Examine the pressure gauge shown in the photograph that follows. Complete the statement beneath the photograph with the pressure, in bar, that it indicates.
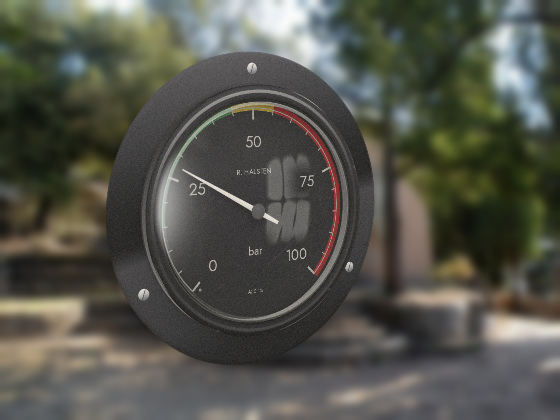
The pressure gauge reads 27.5 bar
